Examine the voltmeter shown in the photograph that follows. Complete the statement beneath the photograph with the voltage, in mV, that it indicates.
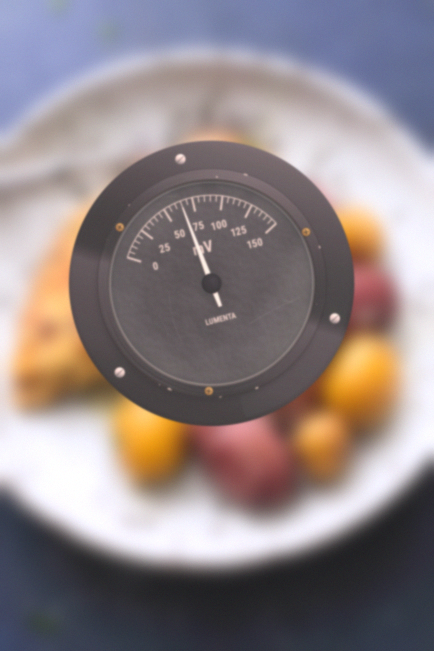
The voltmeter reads 65 mV
